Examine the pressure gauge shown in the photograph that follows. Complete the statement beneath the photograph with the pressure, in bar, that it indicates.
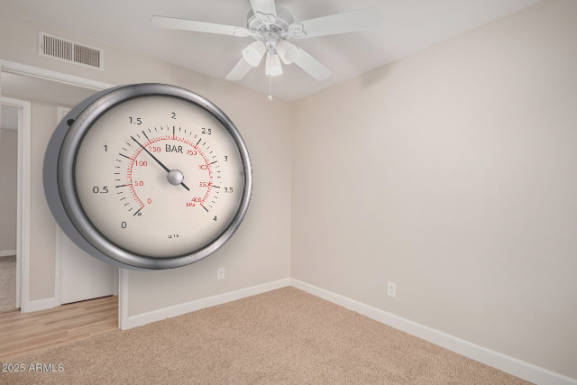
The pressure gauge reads 1.3 bar
